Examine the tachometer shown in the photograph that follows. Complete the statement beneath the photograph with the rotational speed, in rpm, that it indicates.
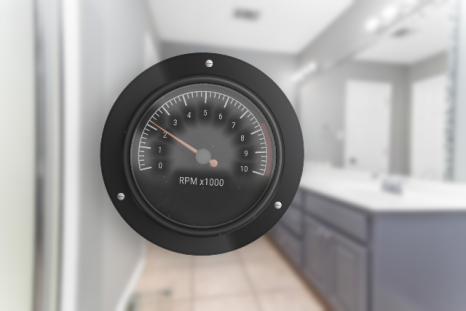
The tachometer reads 2200 rpm
